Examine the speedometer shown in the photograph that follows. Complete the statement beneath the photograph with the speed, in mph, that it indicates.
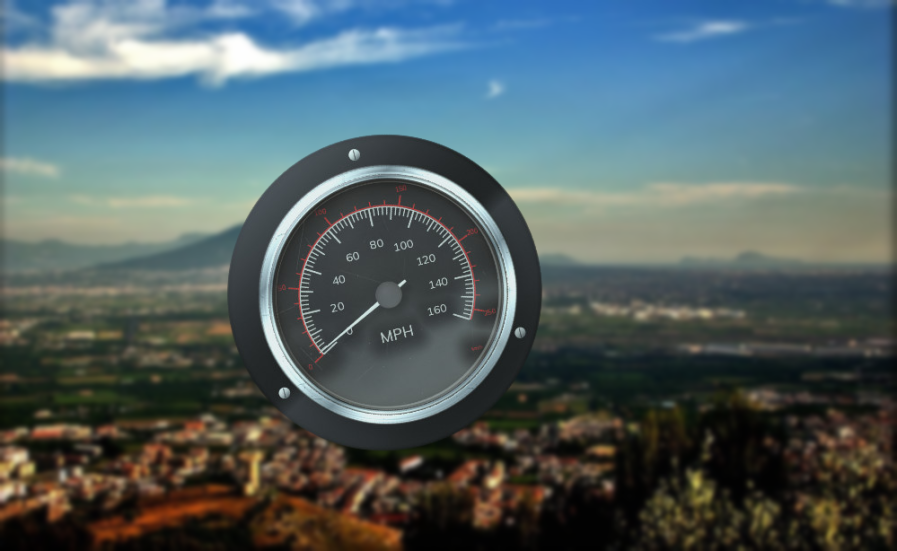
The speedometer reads 2 mph
